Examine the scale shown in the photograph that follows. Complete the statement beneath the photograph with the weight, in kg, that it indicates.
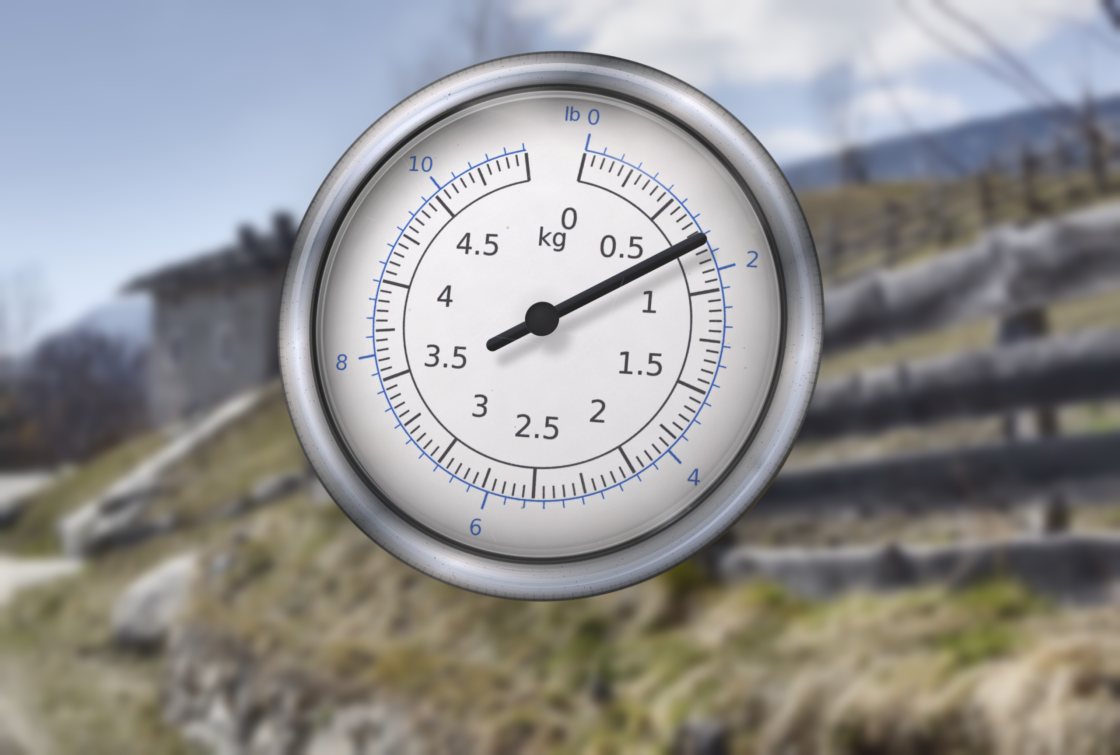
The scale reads 0.75 kg
